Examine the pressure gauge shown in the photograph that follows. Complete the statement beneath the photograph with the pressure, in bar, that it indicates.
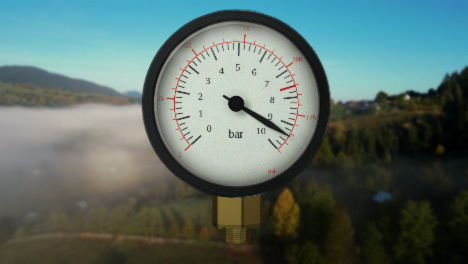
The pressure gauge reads 9.4 bar
